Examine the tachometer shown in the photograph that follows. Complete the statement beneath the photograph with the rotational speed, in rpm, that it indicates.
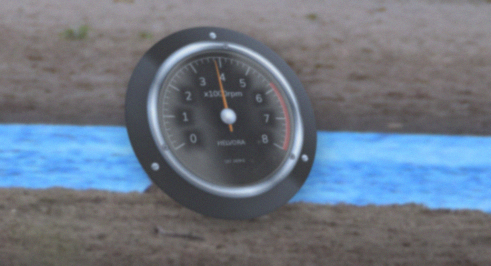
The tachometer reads 3800 rpm
